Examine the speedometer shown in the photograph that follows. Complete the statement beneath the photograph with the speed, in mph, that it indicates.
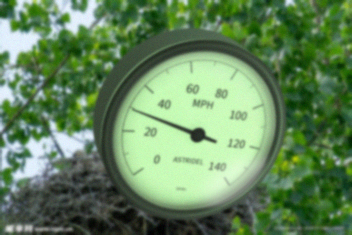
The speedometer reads 30 mph
